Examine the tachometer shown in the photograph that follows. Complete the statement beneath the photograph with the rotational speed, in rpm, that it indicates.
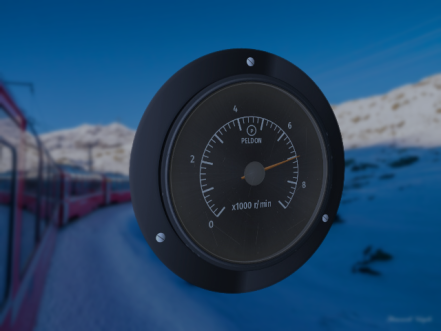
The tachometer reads 7000 rpm
